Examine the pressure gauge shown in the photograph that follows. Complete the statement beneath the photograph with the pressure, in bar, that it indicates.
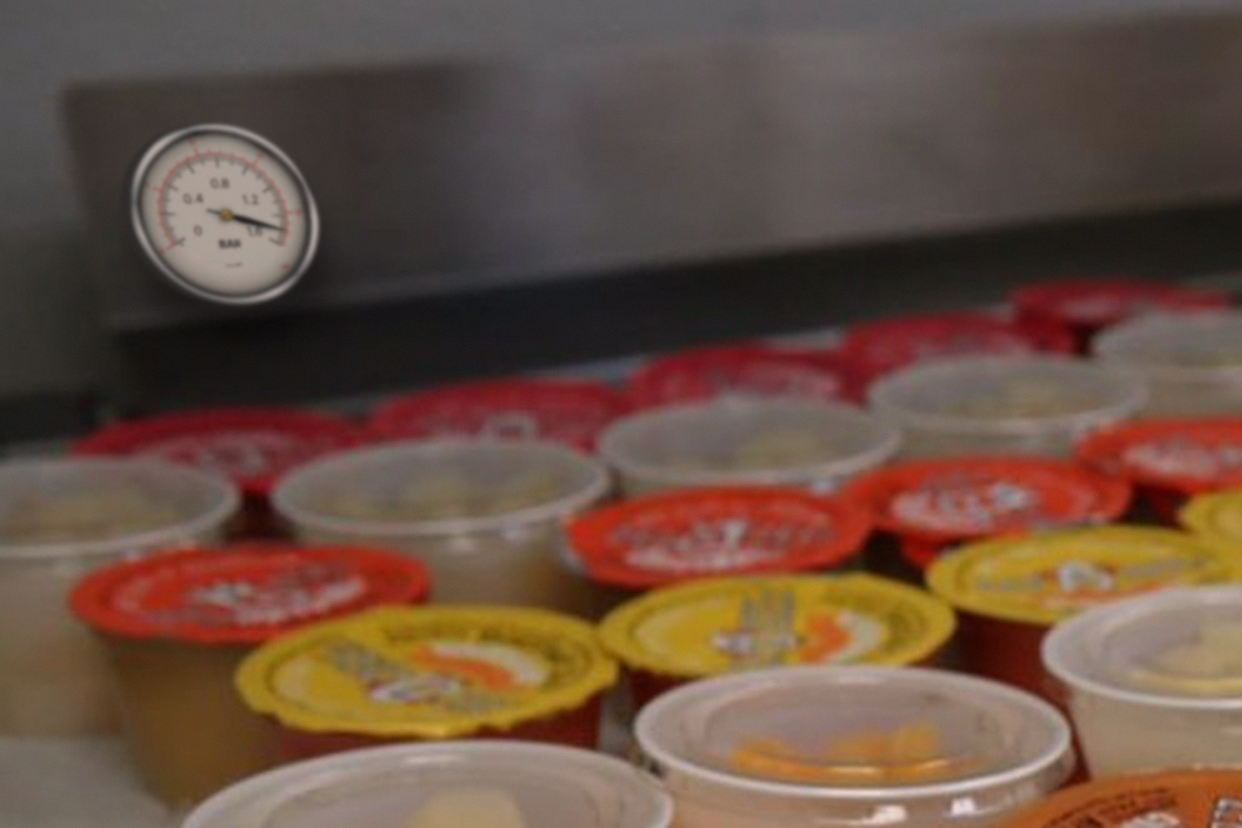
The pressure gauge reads 1.5 bar
